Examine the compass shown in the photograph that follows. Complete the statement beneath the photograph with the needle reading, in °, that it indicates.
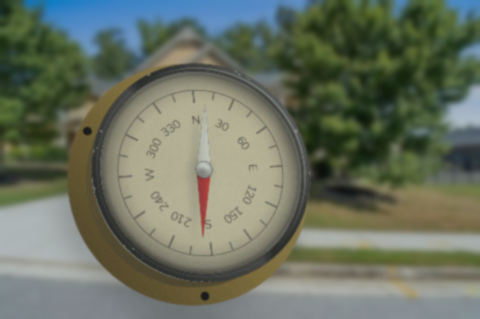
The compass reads 187.5 °
